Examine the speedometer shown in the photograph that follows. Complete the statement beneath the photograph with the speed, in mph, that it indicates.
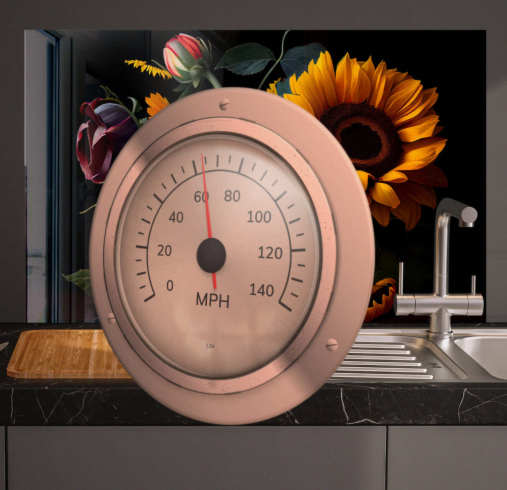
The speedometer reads 65 mph
